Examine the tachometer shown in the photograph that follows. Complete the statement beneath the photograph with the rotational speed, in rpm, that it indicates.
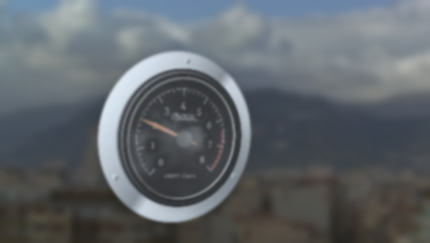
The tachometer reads 2000 rpm
